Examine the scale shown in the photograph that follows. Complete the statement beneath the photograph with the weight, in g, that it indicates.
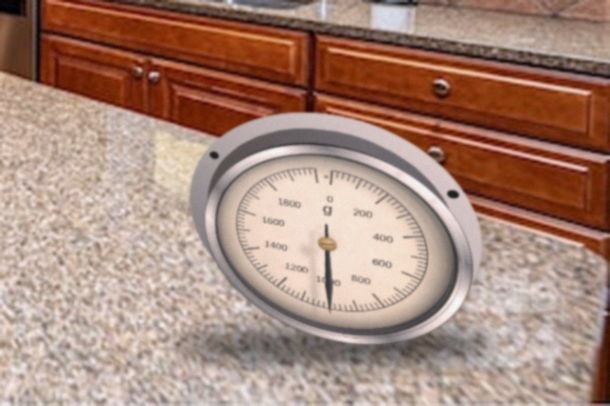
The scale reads 1000 g
